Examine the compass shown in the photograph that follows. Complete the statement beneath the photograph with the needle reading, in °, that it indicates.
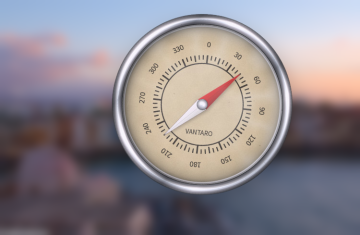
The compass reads 45 °
